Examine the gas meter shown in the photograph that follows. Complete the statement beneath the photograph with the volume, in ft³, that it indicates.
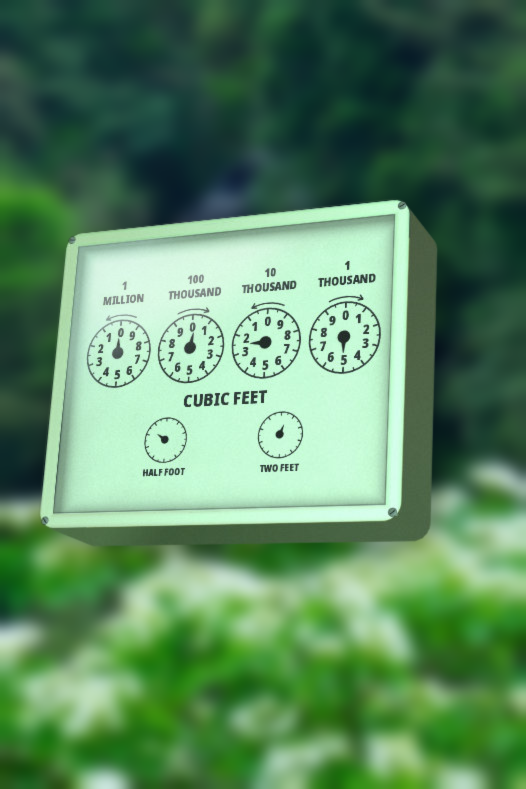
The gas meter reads 2500 ft³
